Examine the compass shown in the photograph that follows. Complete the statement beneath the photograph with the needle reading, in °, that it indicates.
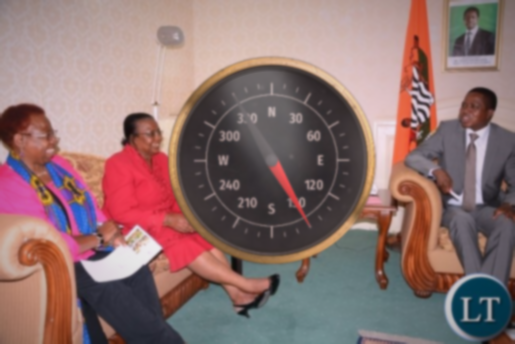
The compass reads 150 °
